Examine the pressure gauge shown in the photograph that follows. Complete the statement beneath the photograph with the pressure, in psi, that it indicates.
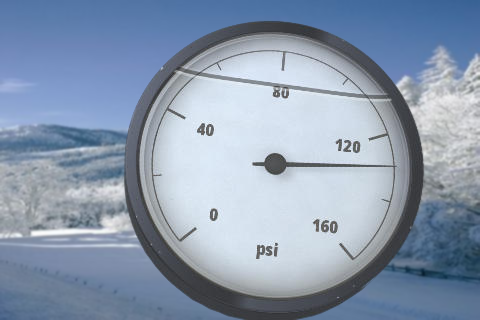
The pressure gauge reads 130 psi
